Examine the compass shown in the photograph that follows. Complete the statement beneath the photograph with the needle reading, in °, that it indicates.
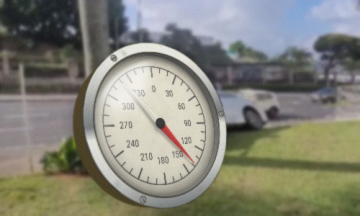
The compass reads 140 °
